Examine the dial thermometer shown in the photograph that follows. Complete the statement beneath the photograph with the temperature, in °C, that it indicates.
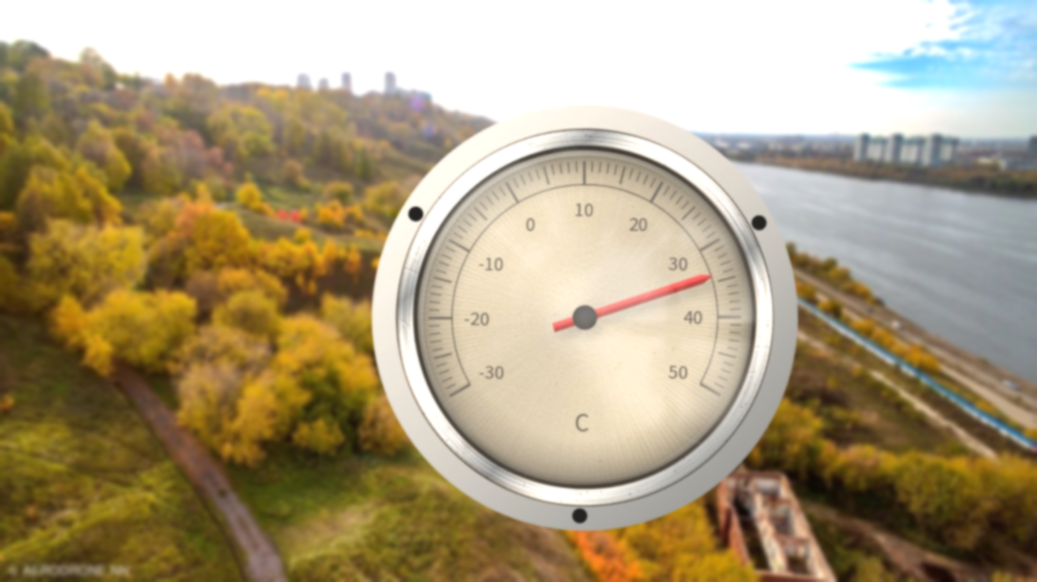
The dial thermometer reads 34 °C
